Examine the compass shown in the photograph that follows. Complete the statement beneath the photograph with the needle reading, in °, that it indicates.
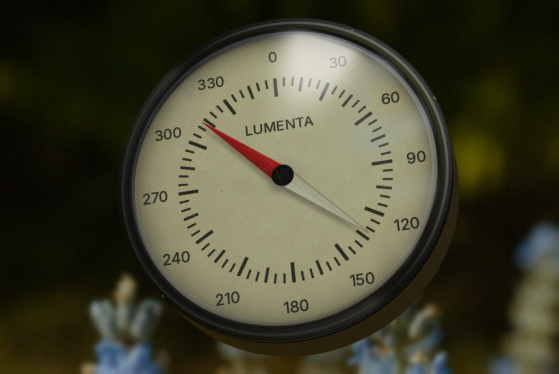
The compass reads 312.5 °
